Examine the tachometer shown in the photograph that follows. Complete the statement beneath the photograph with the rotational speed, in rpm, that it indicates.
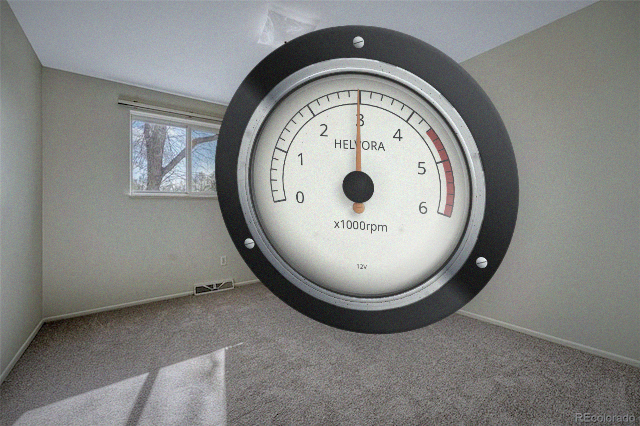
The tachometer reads 3000 rpm
